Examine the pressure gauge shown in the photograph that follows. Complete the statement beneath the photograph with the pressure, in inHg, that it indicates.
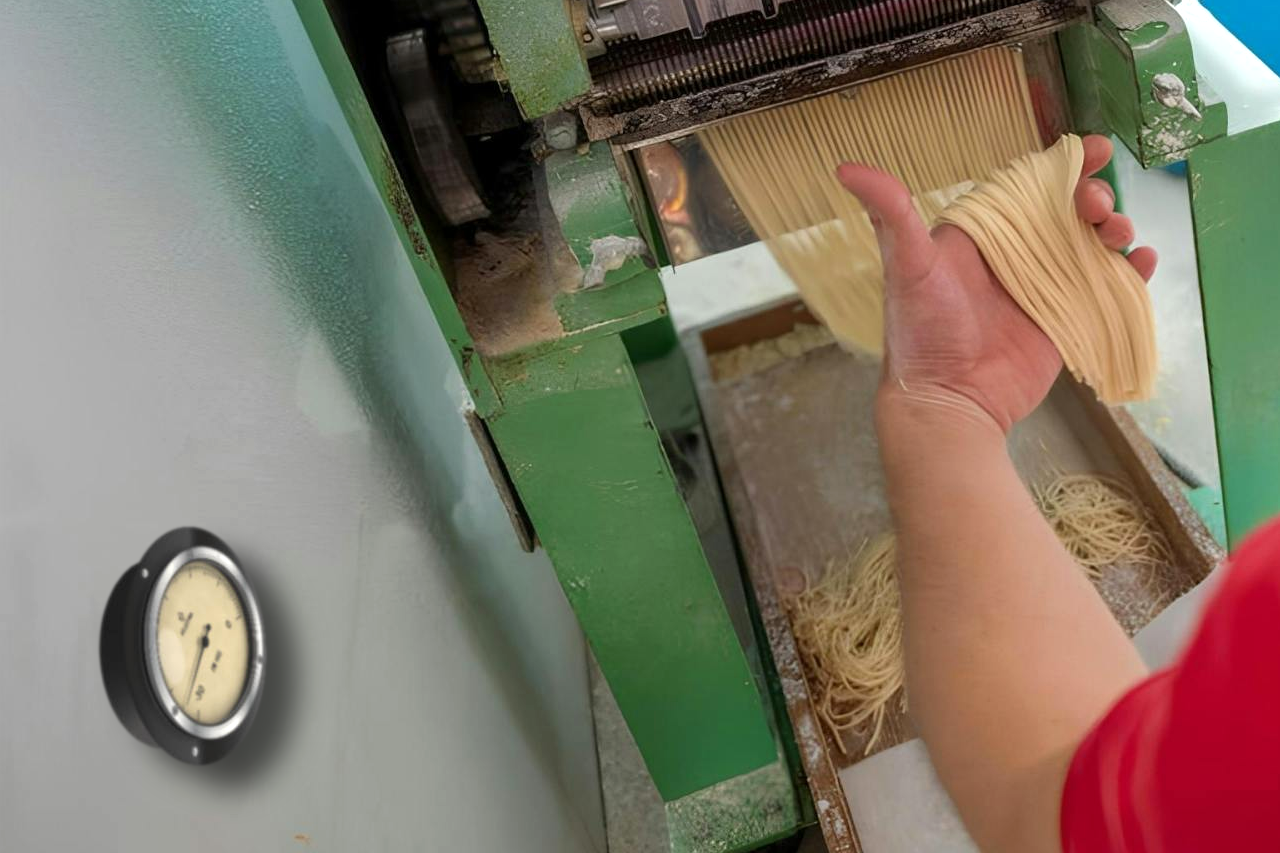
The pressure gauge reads -27.5 inHg
